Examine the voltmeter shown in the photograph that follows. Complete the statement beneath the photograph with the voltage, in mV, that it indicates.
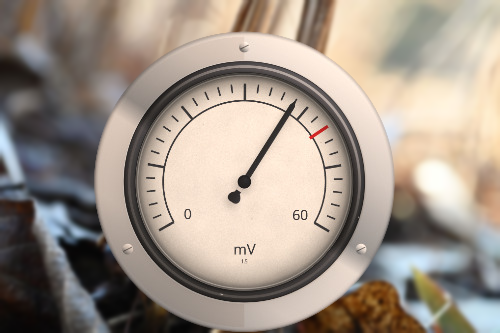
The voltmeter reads 38 mV
